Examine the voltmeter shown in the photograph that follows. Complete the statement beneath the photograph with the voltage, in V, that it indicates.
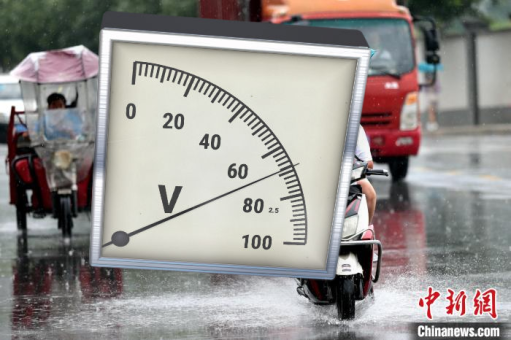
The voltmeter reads 68 V
